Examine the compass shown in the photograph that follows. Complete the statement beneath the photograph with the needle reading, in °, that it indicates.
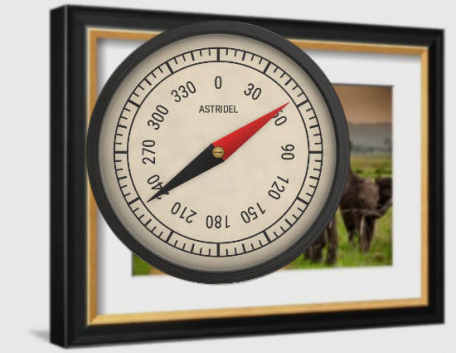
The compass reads 55 °
